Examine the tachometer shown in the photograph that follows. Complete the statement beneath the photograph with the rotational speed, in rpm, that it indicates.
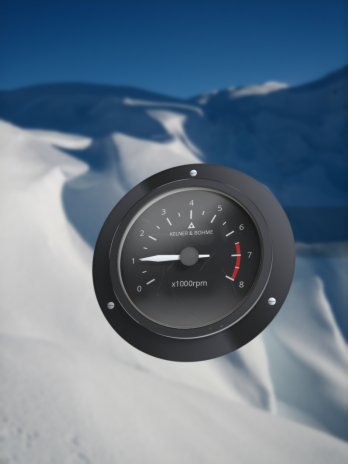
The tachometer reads 1000 rpm
